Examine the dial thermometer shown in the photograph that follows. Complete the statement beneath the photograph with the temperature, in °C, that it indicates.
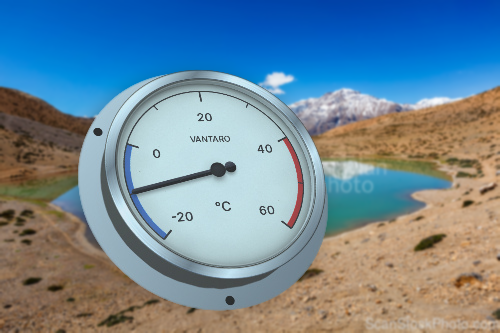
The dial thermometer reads -10 °C
